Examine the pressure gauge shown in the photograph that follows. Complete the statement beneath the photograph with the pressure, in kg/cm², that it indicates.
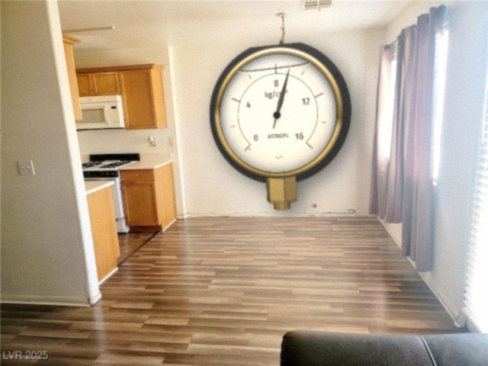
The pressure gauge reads 9 kg/cm²
